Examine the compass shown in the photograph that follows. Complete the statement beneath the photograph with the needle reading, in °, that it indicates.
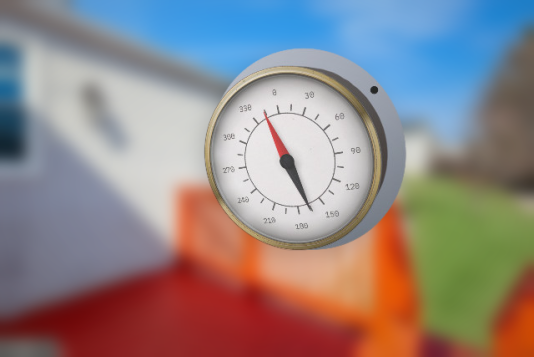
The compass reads 345 °
